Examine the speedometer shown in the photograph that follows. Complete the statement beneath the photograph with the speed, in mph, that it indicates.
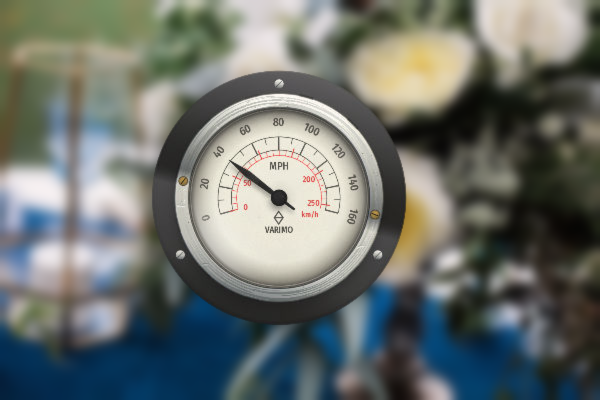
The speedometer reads 40 mph
